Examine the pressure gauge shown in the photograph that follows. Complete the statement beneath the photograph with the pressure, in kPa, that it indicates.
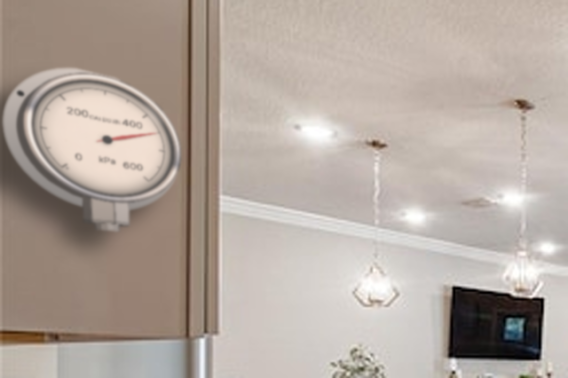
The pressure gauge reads 450 kPa
